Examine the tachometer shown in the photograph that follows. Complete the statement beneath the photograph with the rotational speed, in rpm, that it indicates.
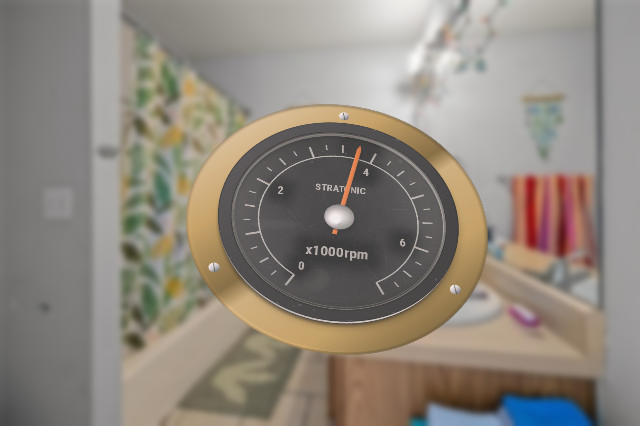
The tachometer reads 3750 rpm
